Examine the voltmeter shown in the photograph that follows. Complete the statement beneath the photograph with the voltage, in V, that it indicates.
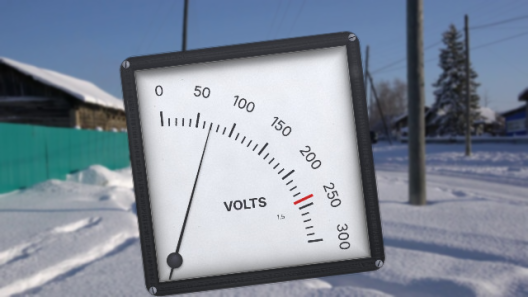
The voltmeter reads 70 V
